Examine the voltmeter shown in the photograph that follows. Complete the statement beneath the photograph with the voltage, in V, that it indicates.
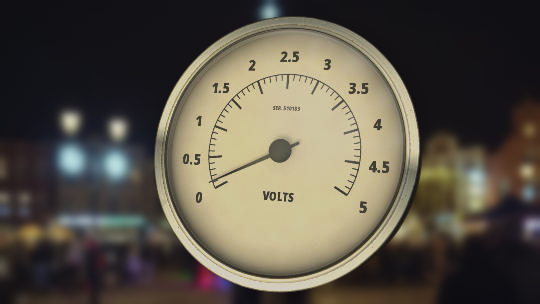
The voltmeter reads 0.1 V
